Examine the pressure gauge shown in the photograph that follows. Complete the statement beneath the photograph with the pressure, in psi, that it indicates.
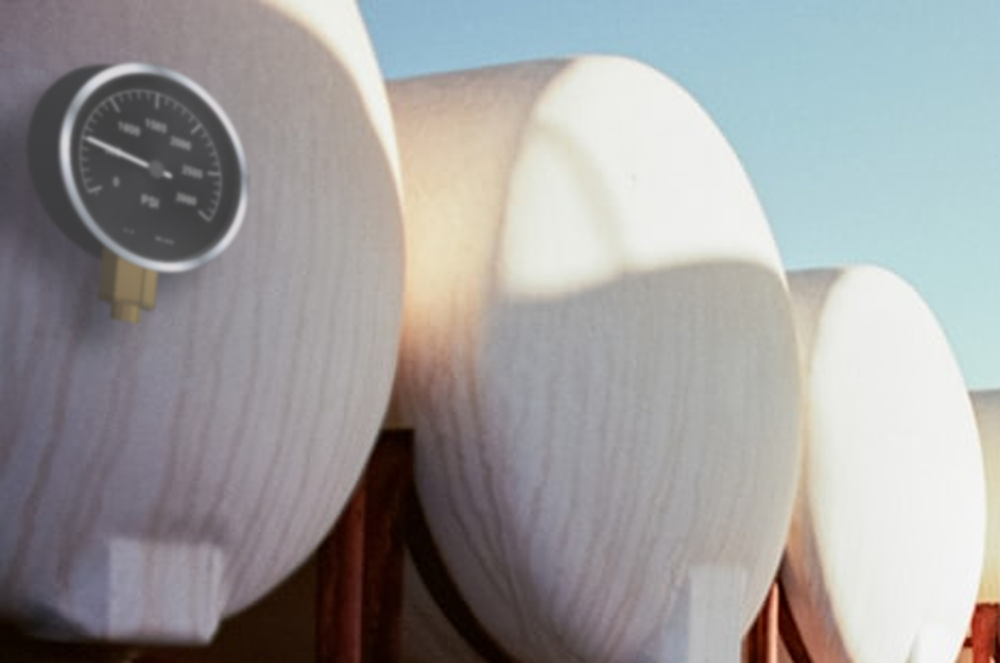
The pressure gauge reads 500 psi
